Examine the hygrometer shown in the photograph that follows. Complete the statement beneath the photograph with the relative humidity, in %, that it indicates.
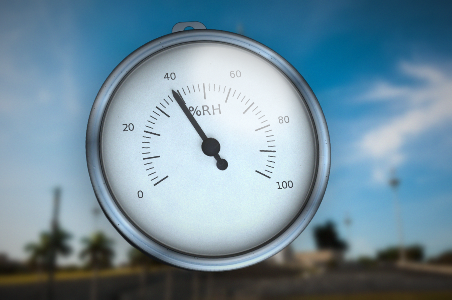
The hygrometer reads 38 %
